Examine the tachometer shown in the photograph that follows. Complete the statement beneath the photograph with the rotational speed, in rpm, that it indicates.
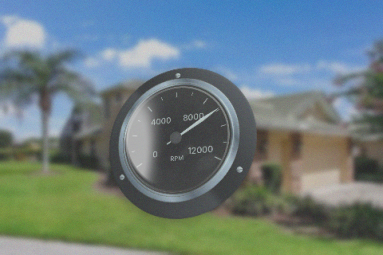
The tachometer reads 9000 rpm
